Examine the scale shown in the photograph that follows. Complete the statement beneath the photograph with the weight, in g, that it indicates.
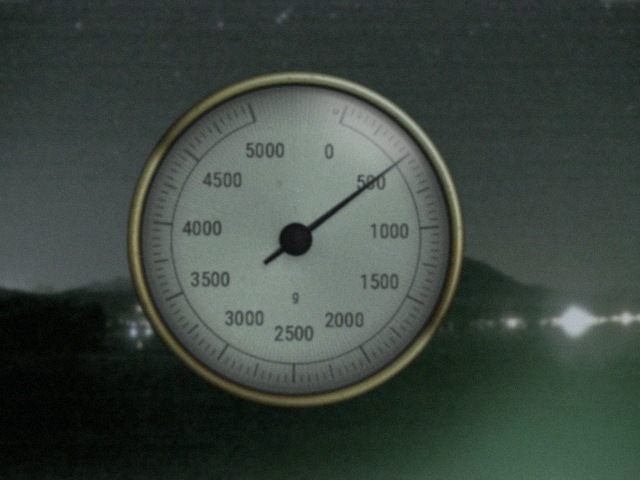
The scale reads 500 g
